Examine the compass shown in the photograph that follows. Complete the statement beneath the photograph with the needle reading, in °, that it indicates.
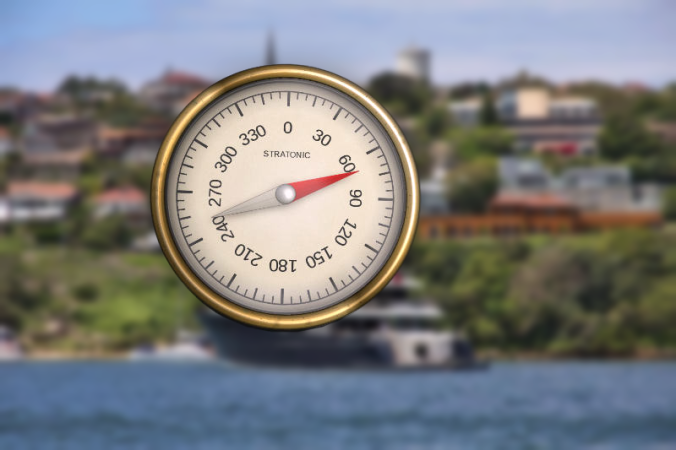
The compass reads 70 °
